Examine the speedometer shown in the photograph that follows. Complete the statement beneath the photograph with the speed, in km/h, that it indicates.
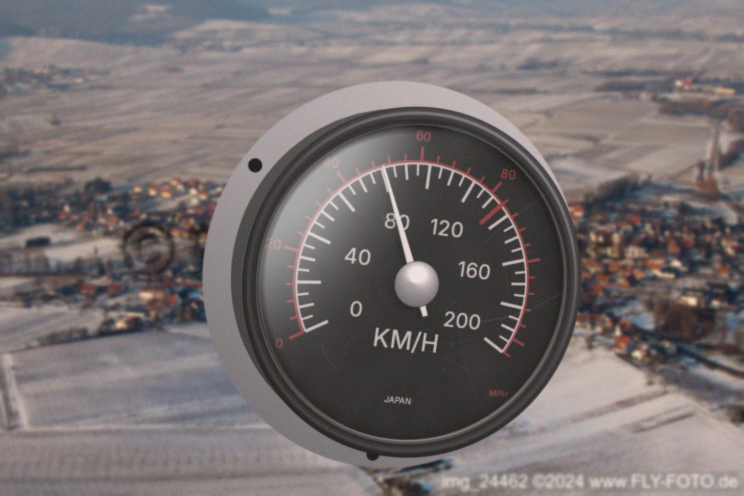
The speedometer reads 80 km/h
